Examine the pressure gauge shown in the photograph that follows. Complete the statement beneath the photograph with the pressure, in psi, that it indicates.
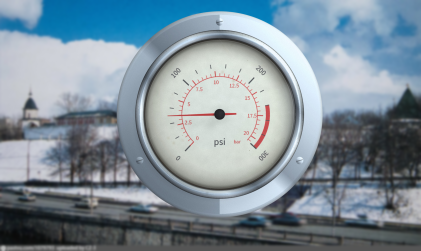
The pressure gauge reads 50 psi
